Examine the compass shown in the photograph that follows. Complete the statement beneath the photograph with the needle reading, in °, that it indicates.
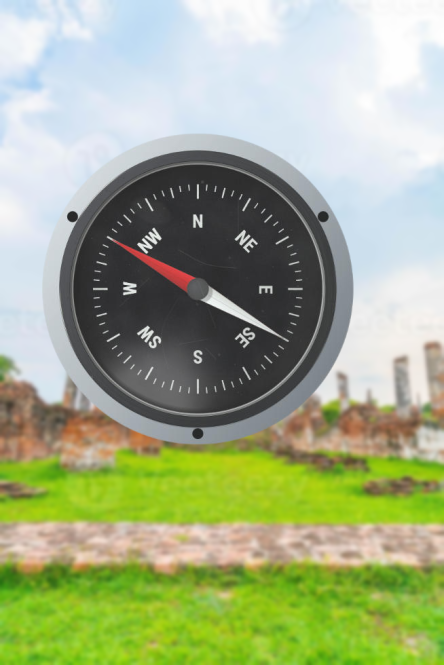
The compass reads 300 °
